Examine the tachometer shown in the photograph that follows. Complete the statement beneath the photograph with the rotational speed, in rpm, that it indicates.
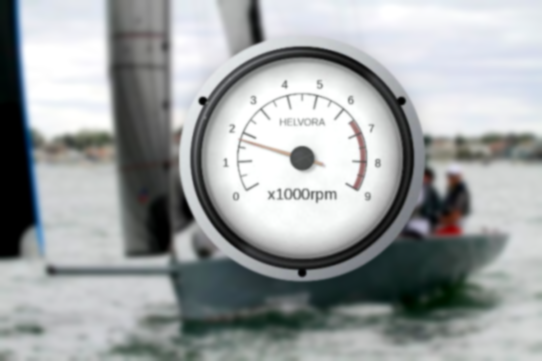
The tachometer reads 1750 rpm
